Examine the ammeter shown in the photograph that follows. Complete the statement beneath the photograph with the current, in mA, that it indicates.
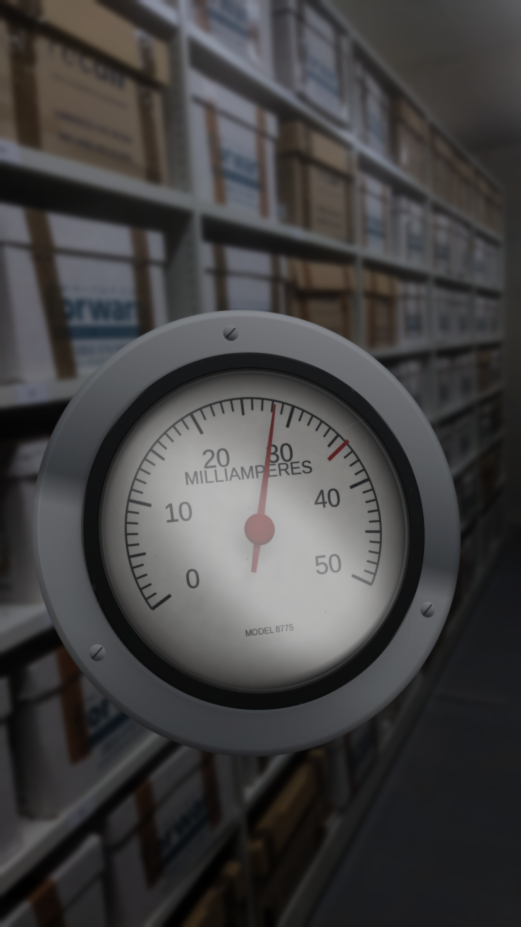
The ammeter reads 28 mA
